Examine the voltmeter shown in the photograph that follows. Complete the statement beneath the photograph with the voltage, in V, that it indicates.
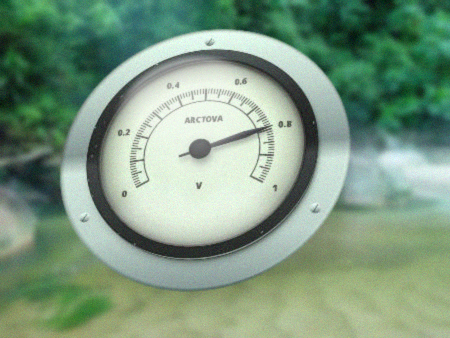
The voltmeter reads 0.8 V
